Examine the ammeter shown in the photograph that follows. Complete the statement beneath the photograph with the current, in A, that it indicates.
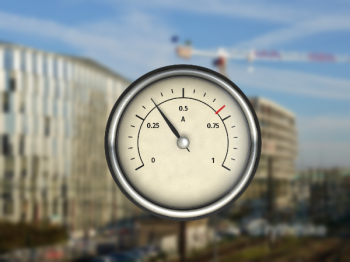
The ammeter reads 0.35 A
